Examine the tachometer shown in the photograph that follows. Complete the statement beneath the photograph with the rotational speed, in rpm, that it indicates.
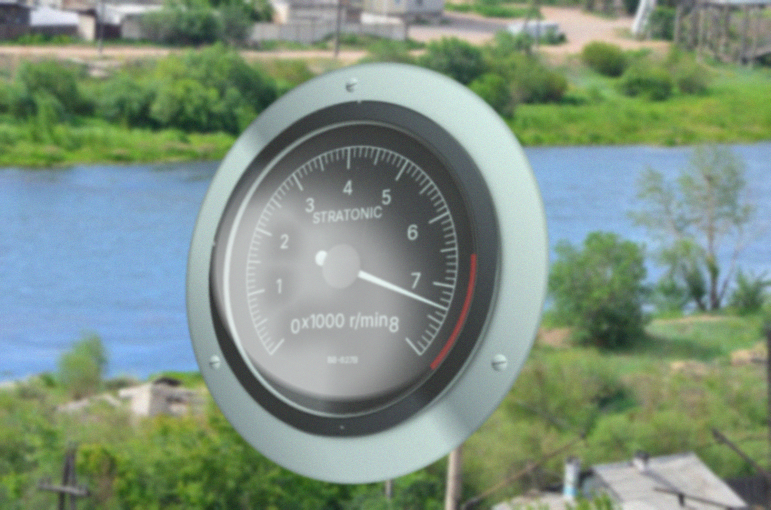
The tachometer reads 7300 rpm
